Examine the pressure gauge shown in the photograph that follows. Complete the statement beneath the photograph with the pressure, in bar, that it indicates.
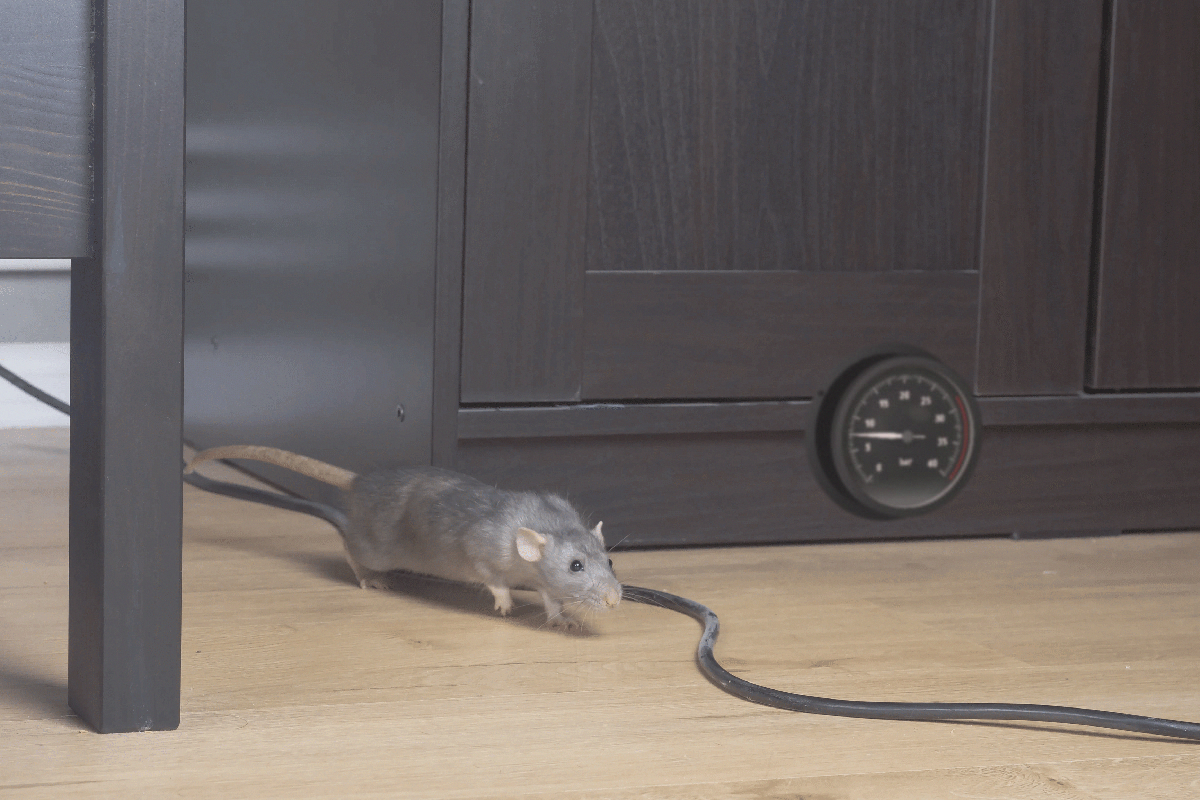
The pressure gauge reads 7.5 bar
